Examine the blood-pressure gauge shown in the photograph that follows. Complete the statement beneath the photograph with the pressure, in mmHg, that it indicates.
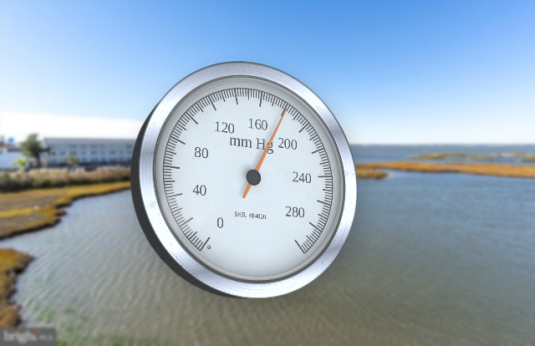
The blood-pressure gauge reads 180 mmHg
